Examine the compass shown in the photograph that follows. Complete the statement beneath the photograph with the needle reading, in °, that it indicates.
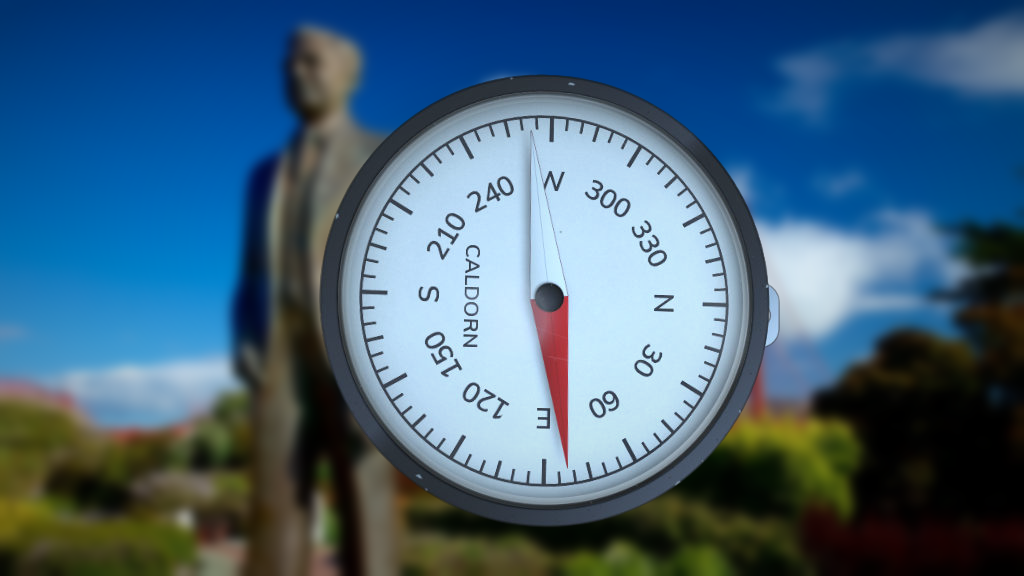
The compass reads 82.5 °
